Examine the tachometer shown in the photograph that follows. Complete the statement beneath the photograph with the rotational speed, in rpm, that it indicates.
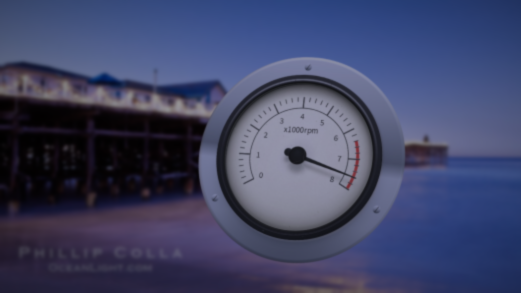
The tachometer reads 7600 rpm
